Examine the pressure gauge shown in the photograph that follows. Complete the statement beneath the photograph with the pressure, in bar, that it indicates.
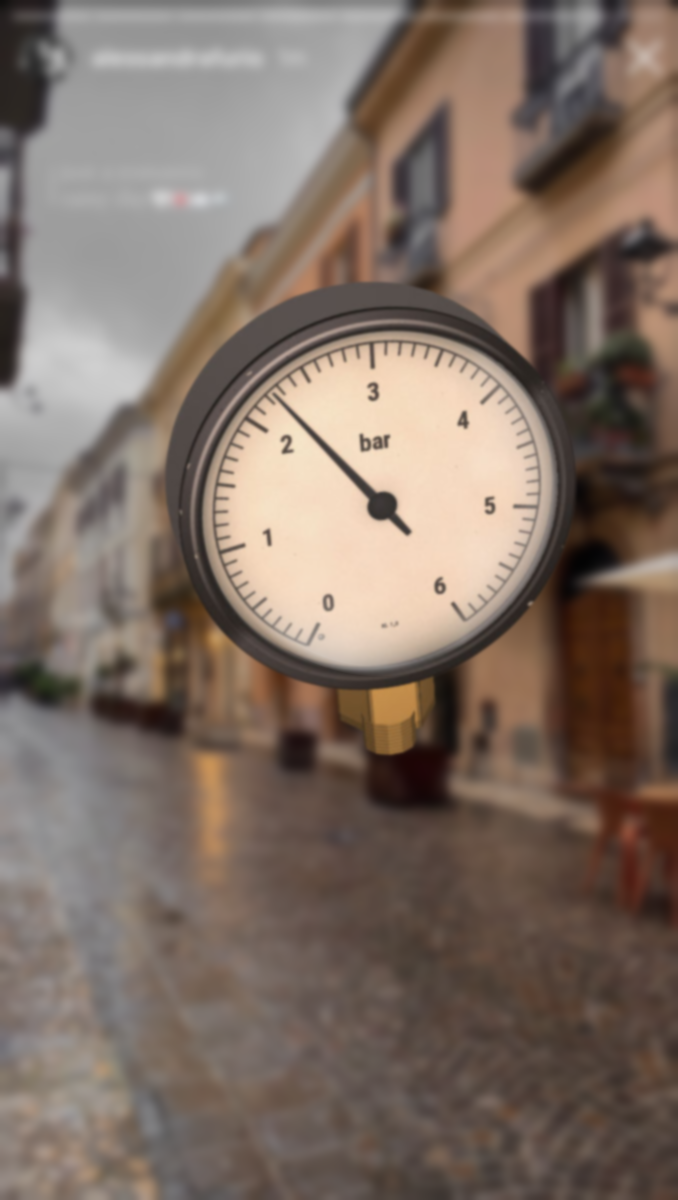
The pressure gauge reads 2.25 bar
